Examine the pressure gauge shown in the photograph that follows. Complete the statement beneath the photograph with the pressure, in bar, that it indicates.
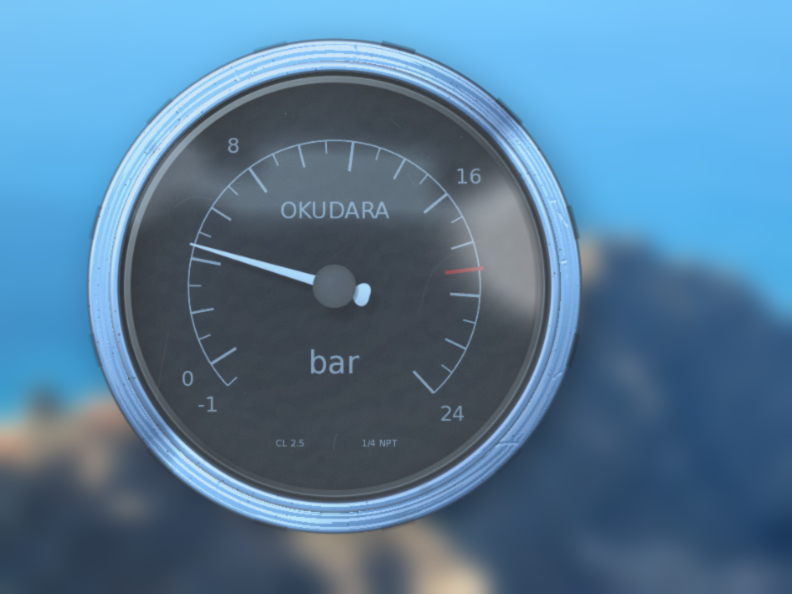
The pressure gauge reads 4.5 bar
